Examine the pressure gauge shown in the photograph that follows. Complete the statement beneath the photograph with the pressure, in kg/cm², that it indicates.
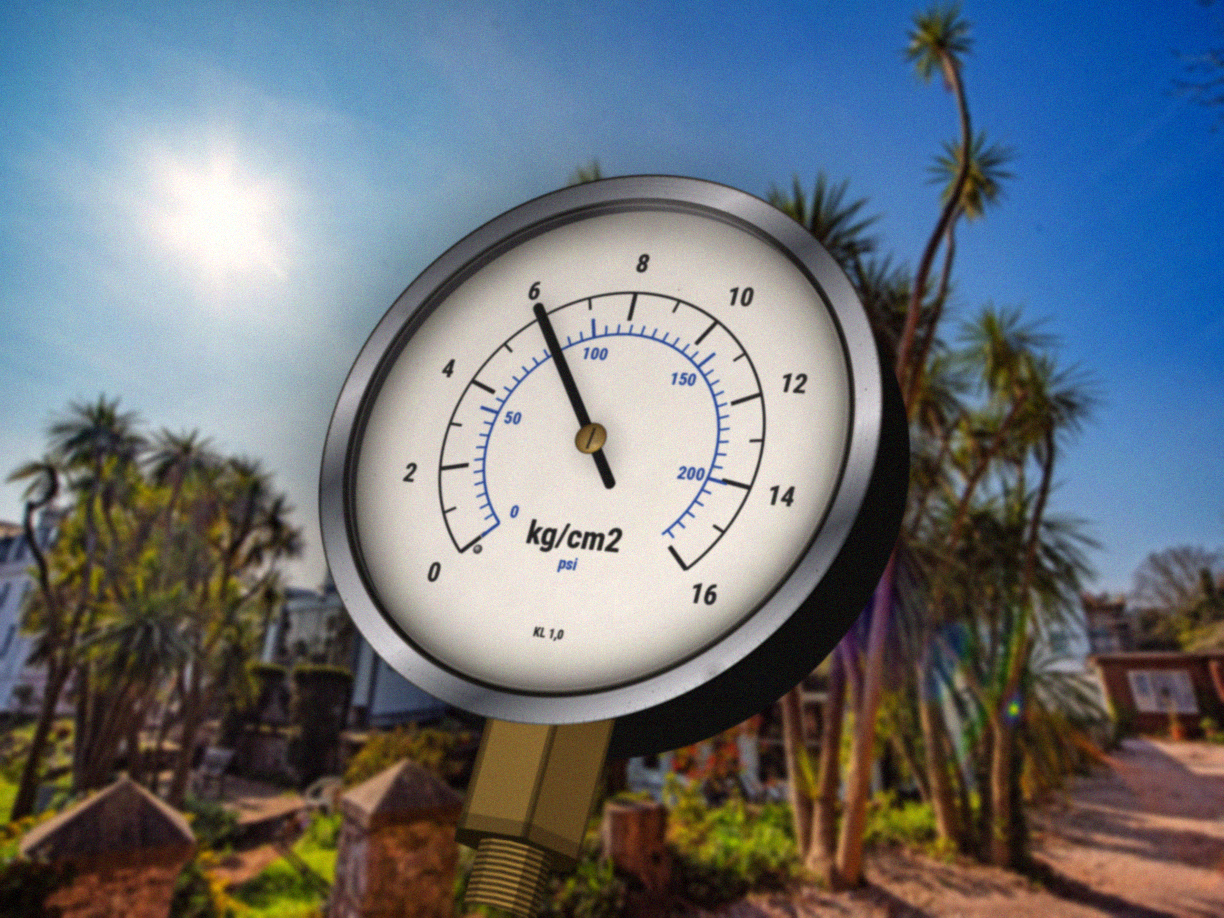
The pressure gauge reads 6 kg/cm²
